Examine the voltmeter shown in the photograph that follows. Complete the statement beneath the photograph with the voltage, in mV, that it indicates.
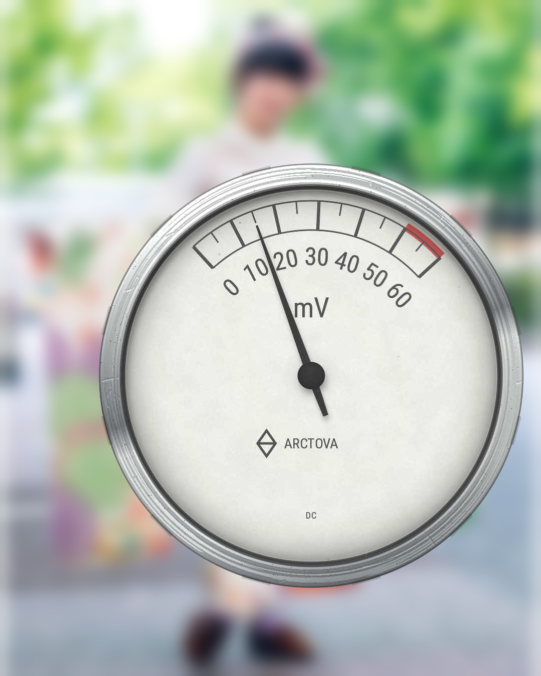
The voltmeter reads 15 mV
